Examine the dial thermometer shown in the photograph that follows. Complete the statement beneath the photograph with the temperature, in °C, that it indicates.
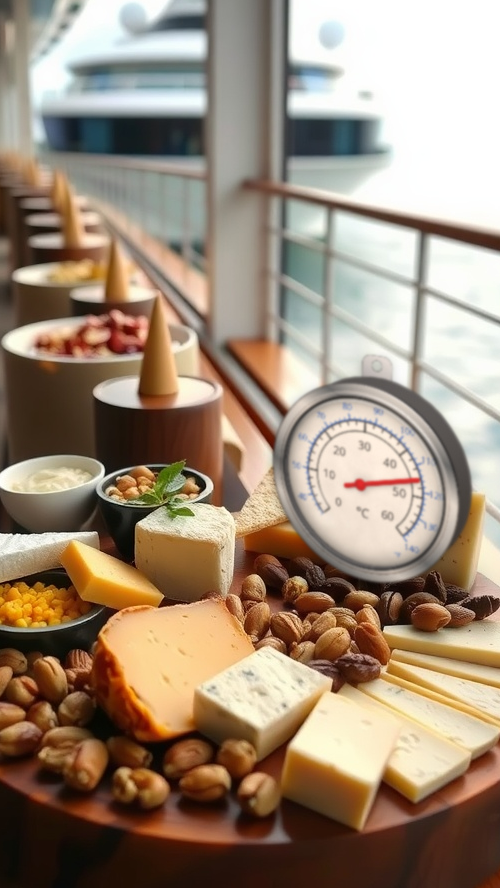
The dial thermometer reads 46 °C
